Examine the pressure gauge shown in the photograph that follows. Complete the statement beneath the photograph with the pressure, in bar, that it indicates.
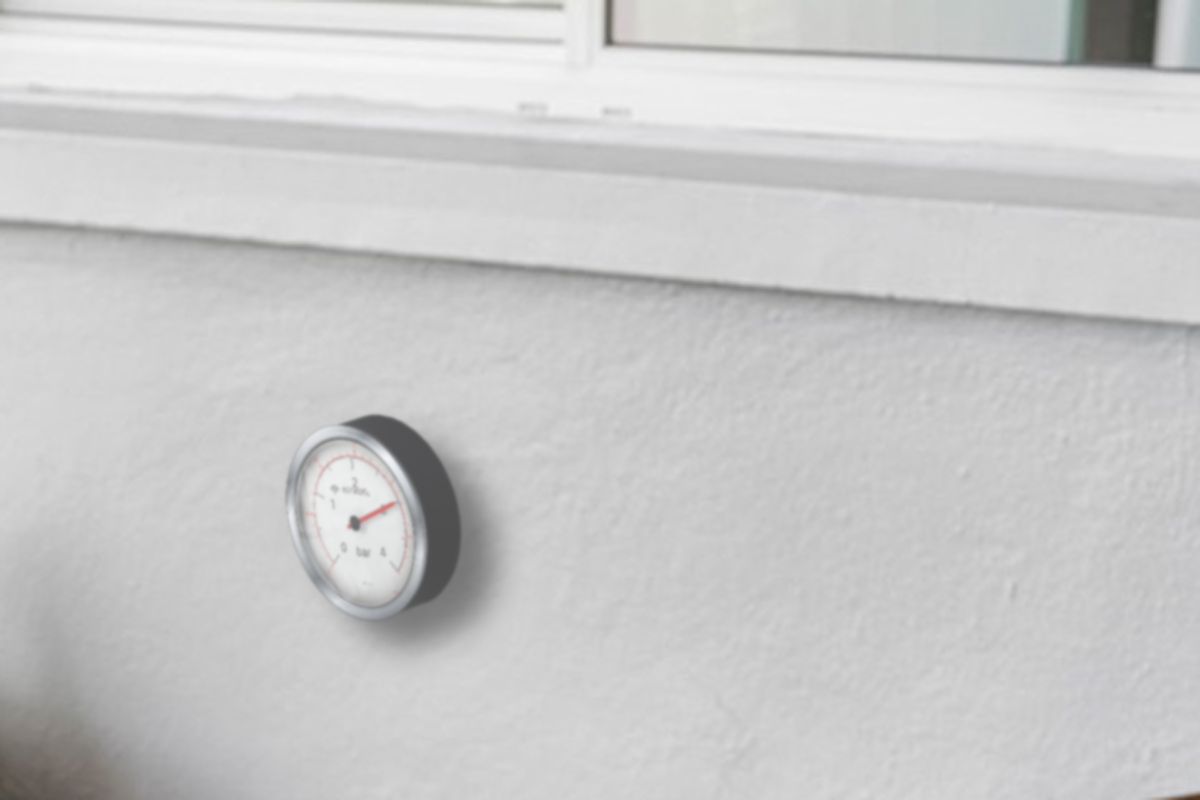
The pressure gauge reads 3 bar
